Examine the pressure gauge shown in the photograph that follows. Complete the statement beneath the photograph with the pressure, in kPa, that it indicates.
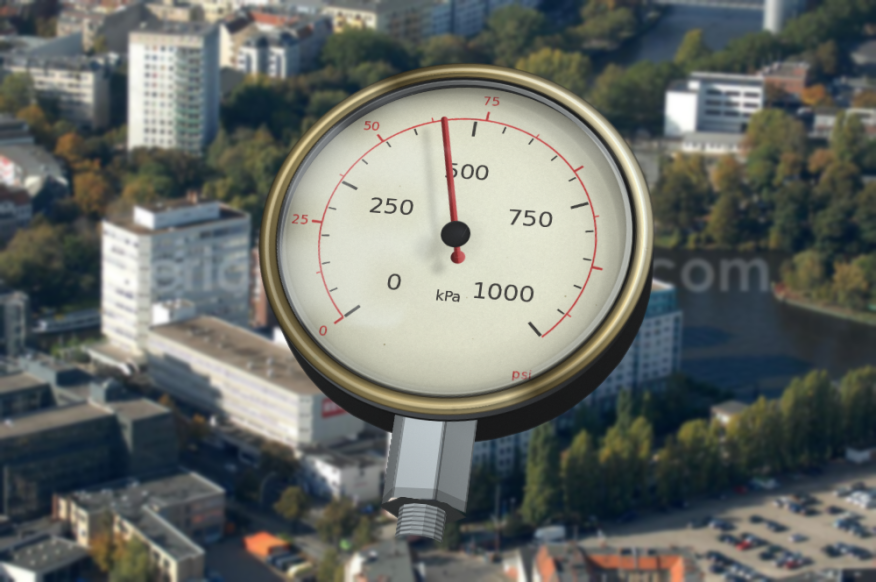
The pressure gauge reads 450 kPa
